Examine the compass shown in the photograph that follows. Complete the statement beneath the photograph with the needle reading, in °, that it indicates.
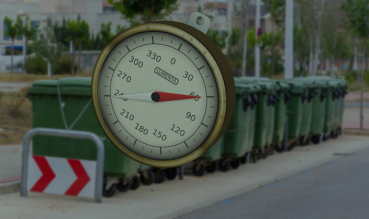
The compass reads 60 °
